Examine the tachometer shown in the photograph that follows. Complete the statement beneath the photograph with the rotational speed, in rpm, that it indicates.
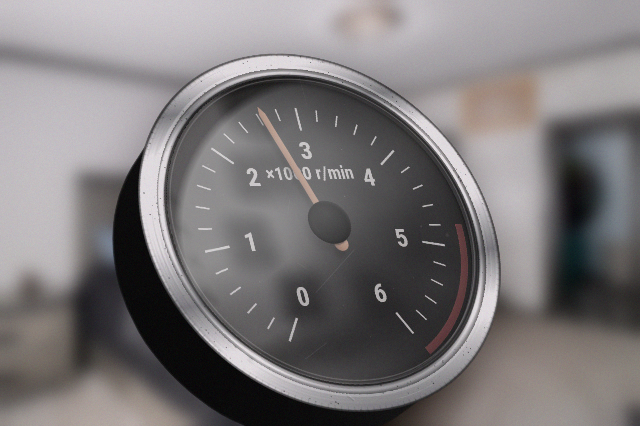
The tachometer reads 2600 rpm
